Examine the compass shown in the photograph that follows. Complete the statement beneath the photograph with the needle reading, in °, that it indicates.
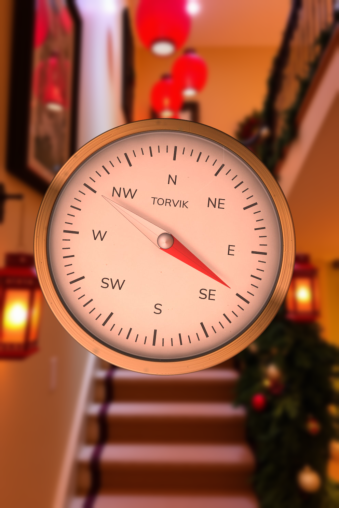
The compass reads 120 °
